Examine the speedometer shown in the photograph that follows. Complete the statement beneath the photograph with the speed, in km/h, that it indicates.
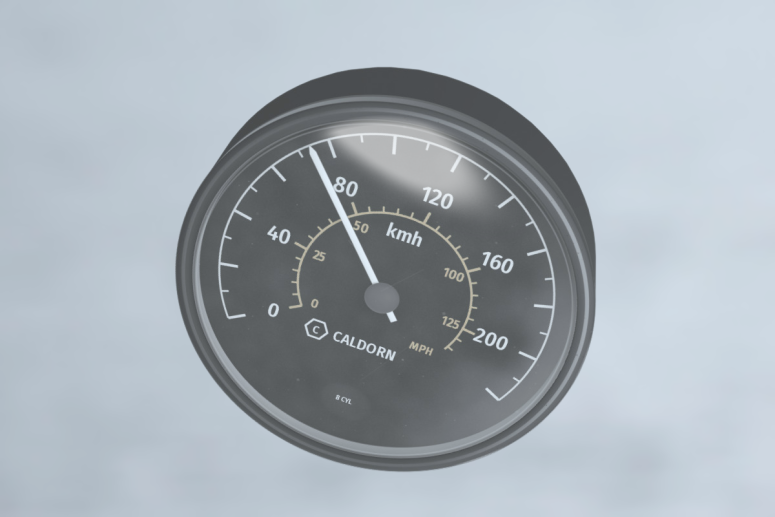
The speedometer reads 75 km/h
